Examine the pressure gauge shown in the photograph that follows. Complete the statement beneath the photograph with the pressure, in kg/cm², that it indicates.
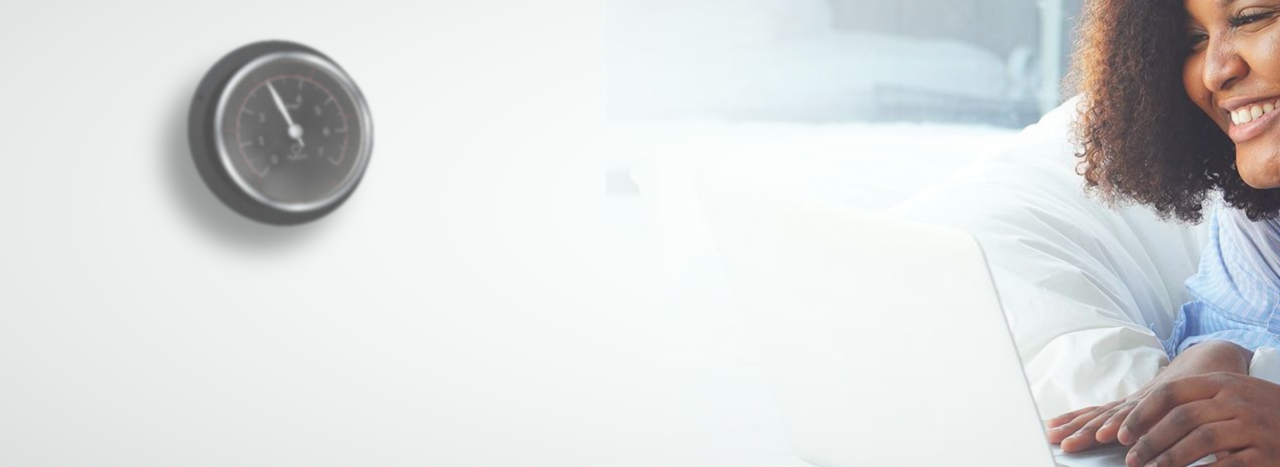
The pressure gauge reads 3 kg/cm²
